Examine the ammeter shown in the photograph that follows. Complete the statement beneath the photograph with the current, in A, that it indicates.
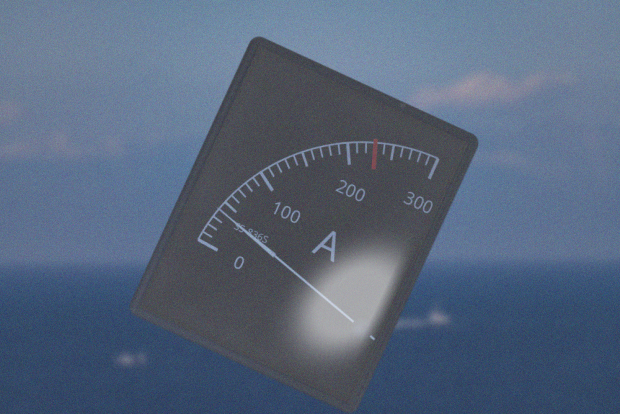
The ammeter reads 40 A
